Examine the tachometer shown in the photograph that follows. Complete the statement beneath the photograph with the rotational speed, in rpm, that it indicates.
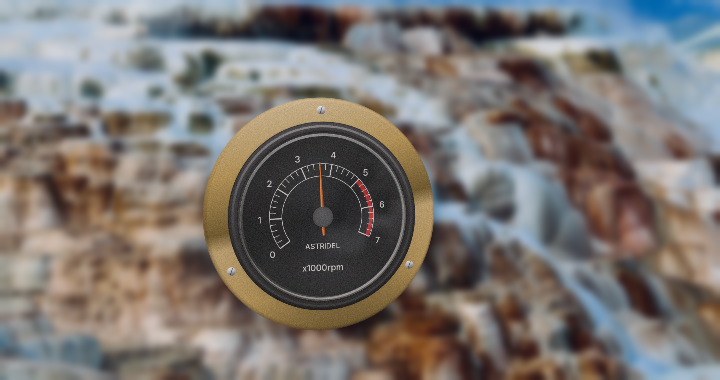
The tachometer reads 3600 rpm
